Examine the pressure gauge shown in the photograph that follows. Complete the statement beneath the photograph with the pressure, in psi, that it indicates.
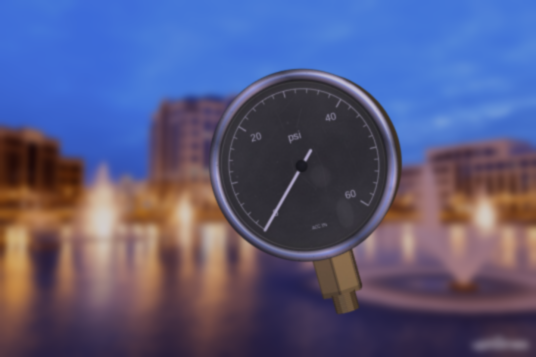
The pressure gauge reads 0 psi
